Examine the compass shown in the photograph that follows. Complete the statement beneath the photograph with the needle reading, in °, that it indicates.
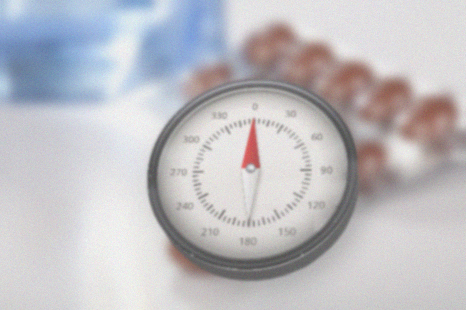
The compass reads 0 °
